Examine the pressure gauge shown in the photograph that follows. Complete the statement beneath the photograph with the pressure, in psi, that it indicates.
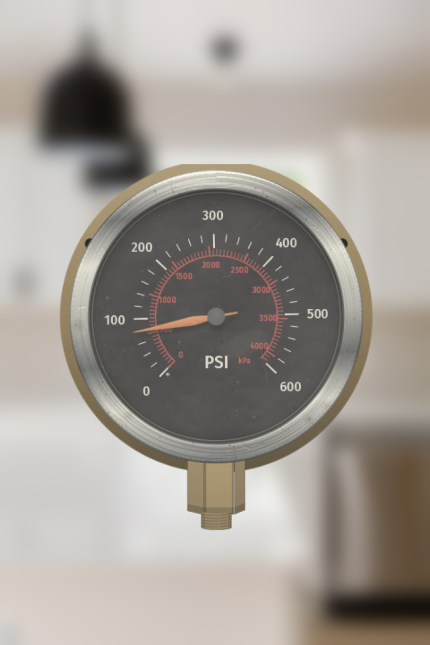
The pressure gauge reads 80 psi
